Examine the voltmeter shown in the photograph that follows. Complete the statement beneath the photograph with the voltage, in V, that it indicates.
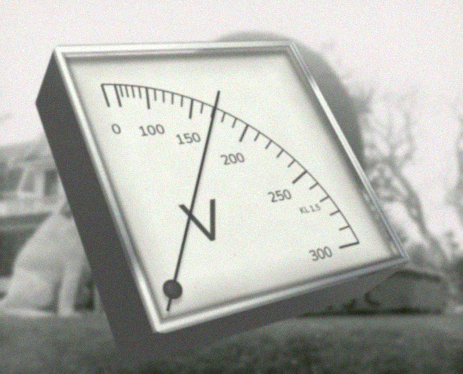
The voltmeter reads 170 V
